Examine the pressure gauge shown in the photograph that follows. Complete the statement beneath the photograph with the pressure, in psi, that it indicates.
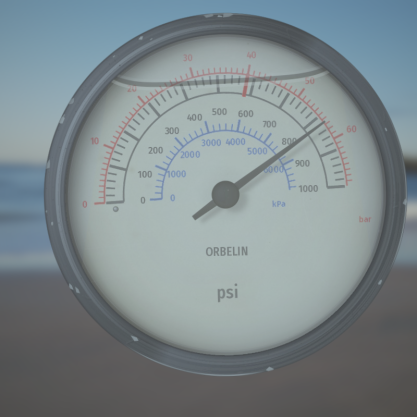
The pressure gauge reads 820 psi
